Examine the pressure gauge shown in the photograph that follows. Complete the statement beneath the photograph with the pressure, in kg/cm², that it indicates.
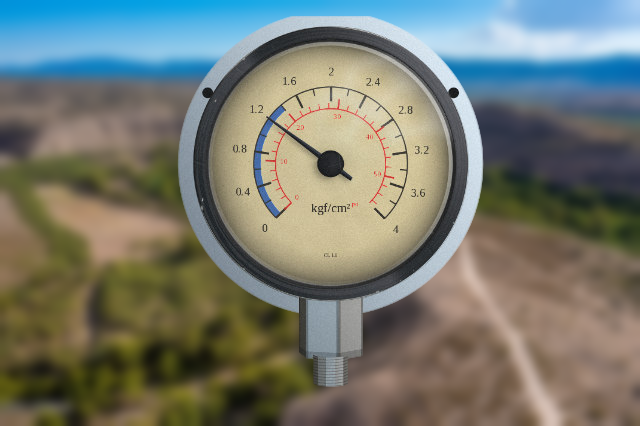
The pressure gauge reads 1.2 kg/cm²
